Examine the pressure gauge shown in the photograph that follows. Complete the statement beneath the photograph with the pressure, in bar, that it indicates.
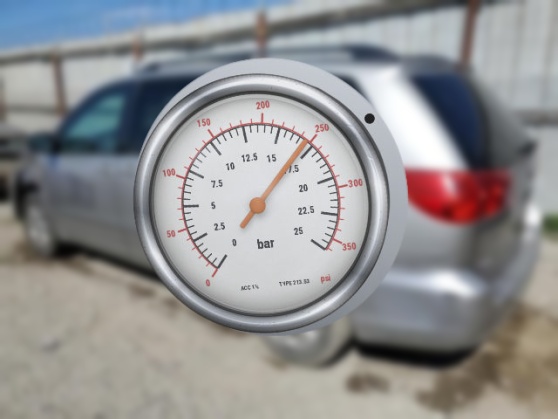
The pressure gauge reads 17 bar
